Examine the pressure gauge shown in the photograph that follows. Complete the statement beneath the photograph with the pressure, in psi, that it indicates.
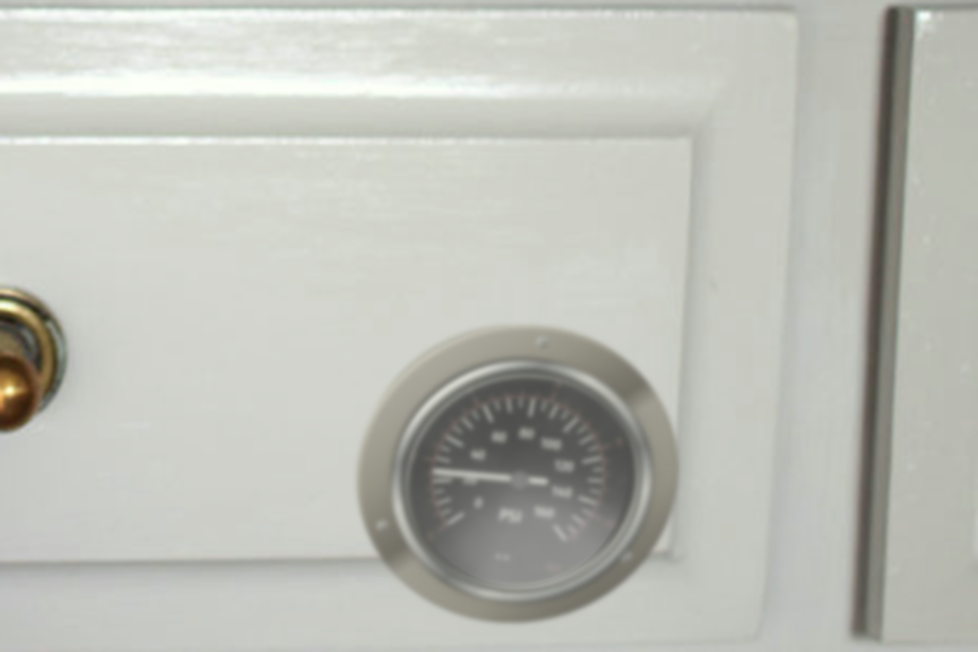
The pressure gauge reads 25 psi
